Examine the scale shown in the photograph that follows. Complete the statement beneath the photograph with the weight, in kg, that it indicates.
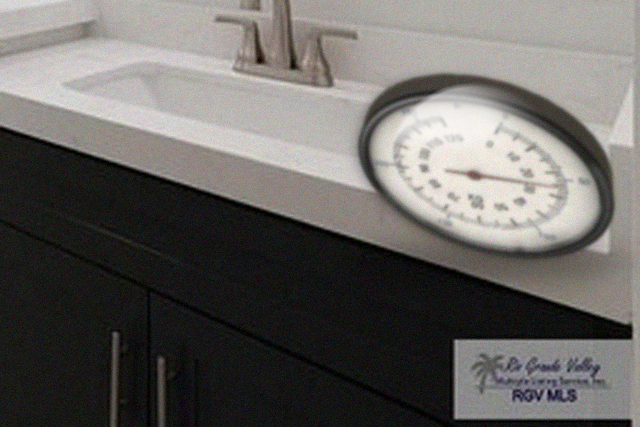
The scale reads 25 kg
